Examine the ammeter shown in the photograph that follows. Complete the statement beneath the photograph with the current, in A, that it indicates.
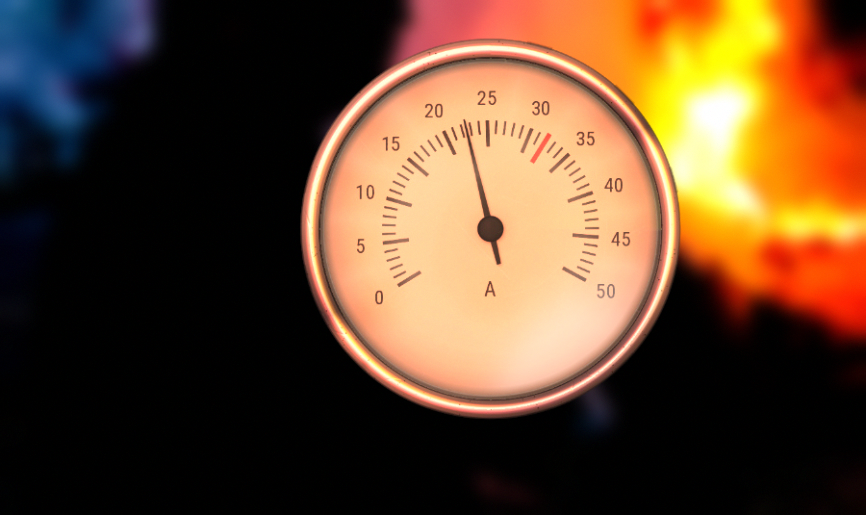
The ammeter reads 22.5 A
